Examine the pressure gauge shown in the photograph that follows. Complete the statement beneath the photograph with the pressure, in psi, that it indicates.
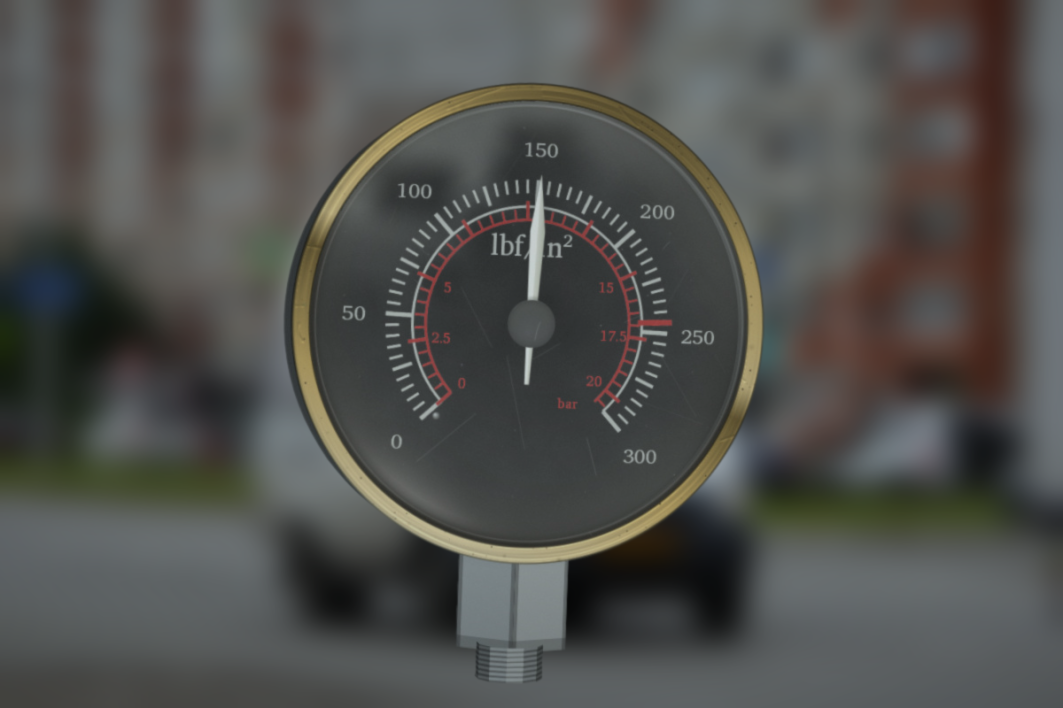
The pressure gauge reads 150 psi
